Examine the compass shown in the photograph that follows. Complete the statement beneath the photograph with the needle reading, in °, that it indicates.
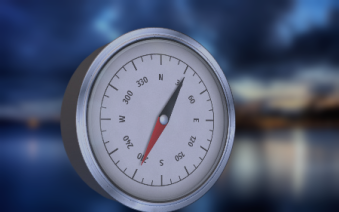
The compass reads 210 °
